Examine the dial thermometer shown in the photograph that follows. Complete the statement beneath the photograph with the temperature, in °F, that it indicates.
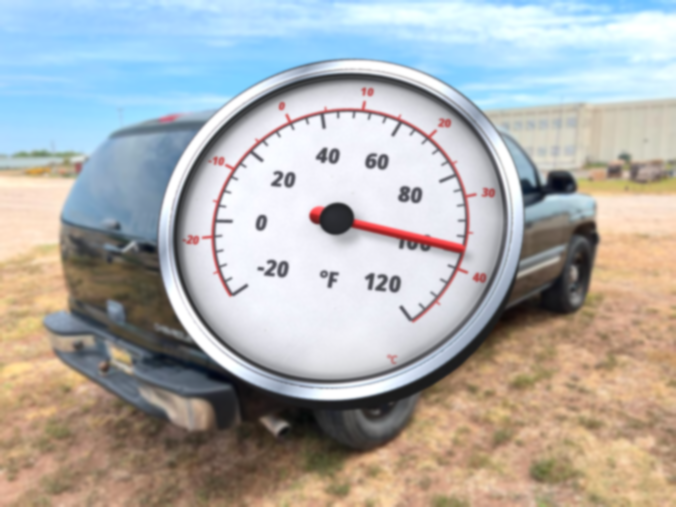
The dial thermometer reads 100 °F
